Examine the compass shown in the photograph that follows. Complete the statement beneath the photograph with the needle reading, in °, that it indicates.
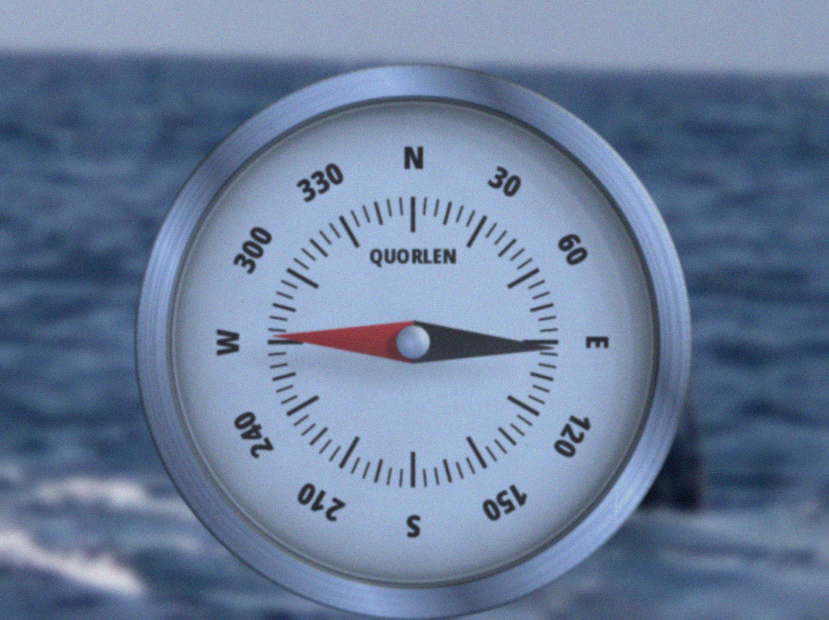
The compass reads 272.5 °
